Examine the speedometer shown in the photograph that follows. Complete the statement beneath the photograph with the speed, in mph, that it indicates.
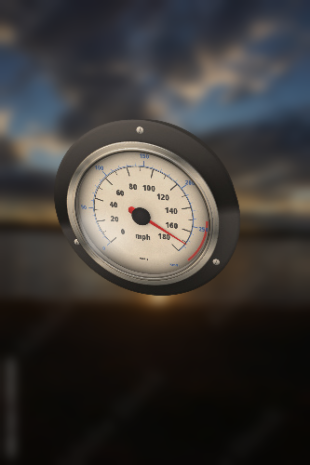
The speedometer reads 170 mph
